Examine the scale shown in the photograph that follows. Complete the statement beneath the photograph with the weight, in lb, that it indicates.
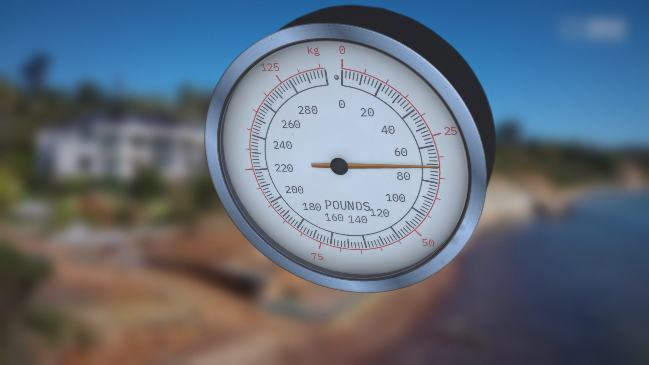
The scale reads 70 lb
